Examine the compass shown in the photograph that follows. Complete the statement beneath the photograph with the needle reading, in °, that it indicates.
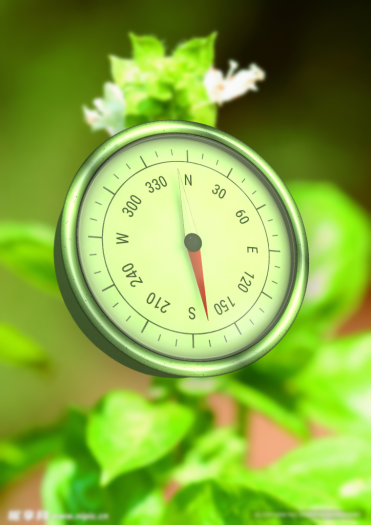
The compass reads 170 °
